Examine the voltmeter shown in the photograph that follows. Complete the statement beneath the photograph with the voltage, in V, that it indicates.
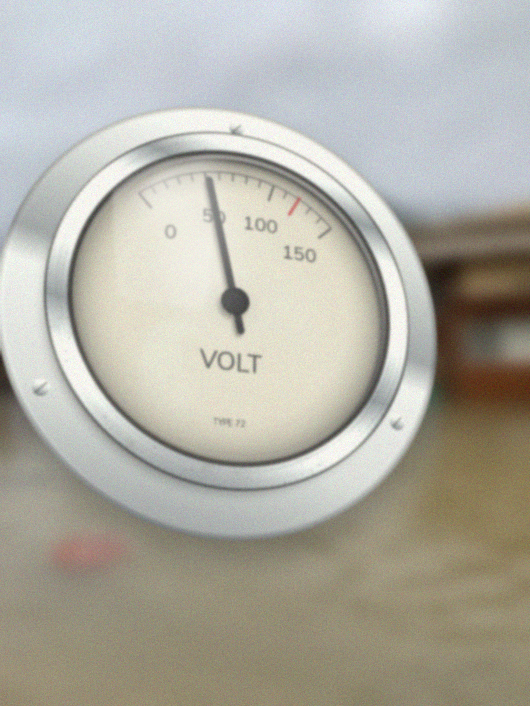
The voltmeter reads 50 V
